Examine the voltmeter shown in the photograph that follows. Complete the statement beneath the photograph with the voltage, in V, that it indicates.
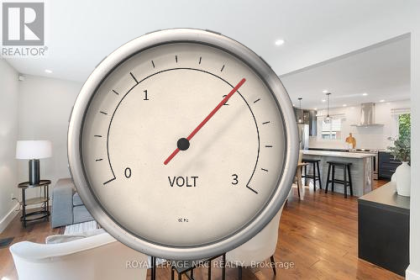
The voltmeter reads 2 V
